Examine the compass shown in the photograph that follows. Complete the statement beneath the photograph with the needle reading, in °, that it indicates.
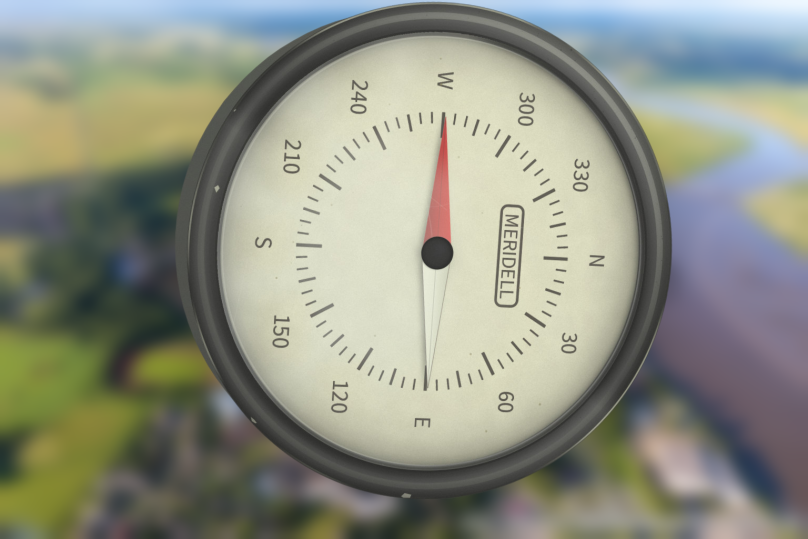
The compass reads 270 °
